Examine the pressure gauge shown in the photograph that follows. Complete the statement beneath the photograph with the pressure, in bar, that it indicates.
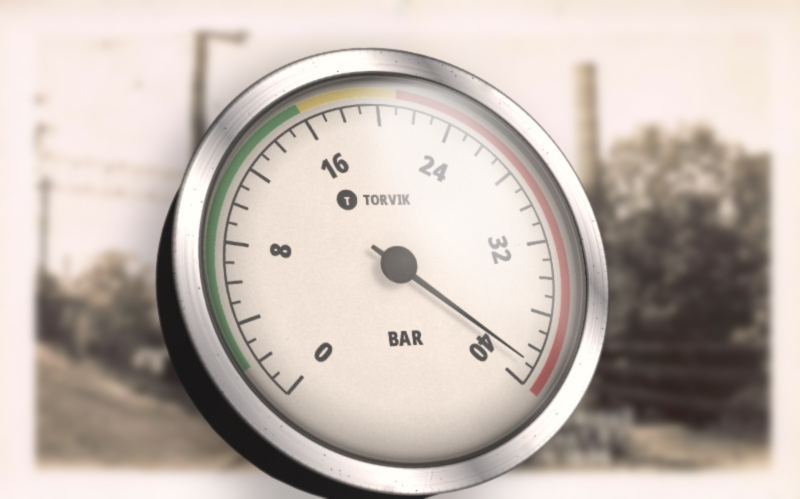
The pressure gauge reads 39 bar
